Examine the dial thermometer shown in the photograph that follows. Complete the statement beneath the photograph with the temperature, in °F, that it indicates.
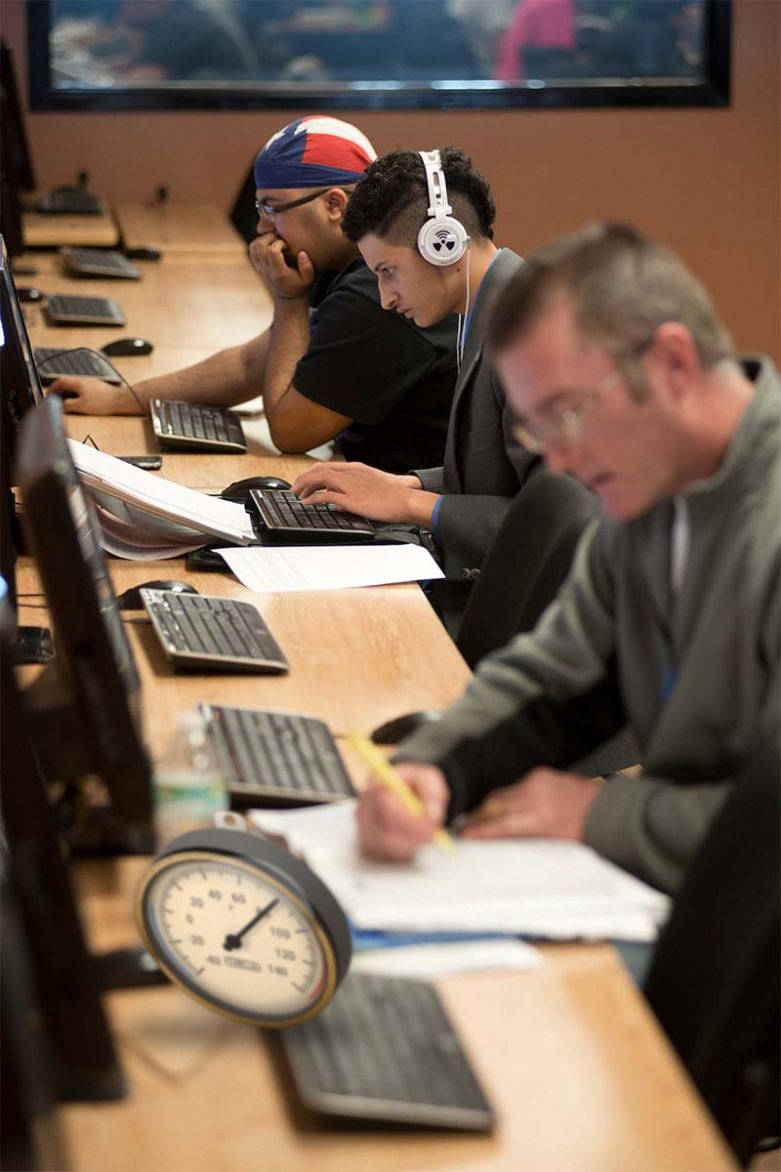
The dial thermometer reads 80 °F
